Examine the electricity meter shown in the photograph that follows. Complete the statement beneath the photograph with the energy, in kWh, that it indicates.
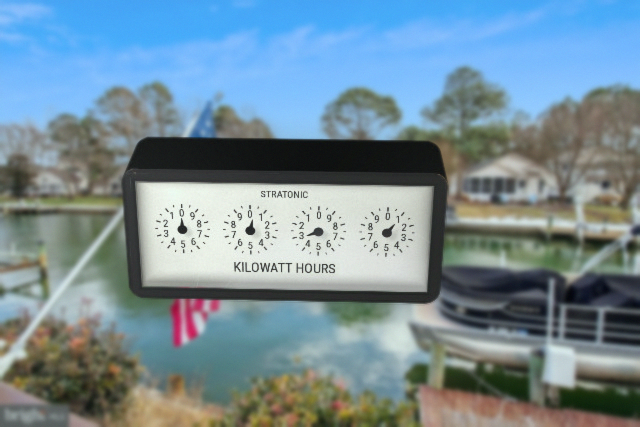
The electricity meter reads 31 kWh
